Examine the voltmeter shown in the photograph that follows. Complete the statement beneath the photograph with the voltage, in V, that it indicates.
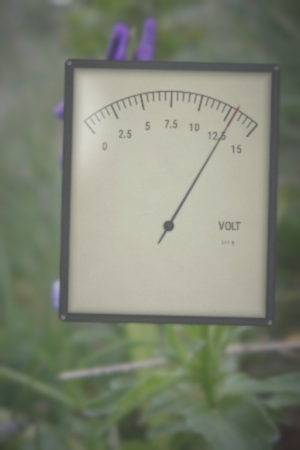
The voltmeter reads 13 V
